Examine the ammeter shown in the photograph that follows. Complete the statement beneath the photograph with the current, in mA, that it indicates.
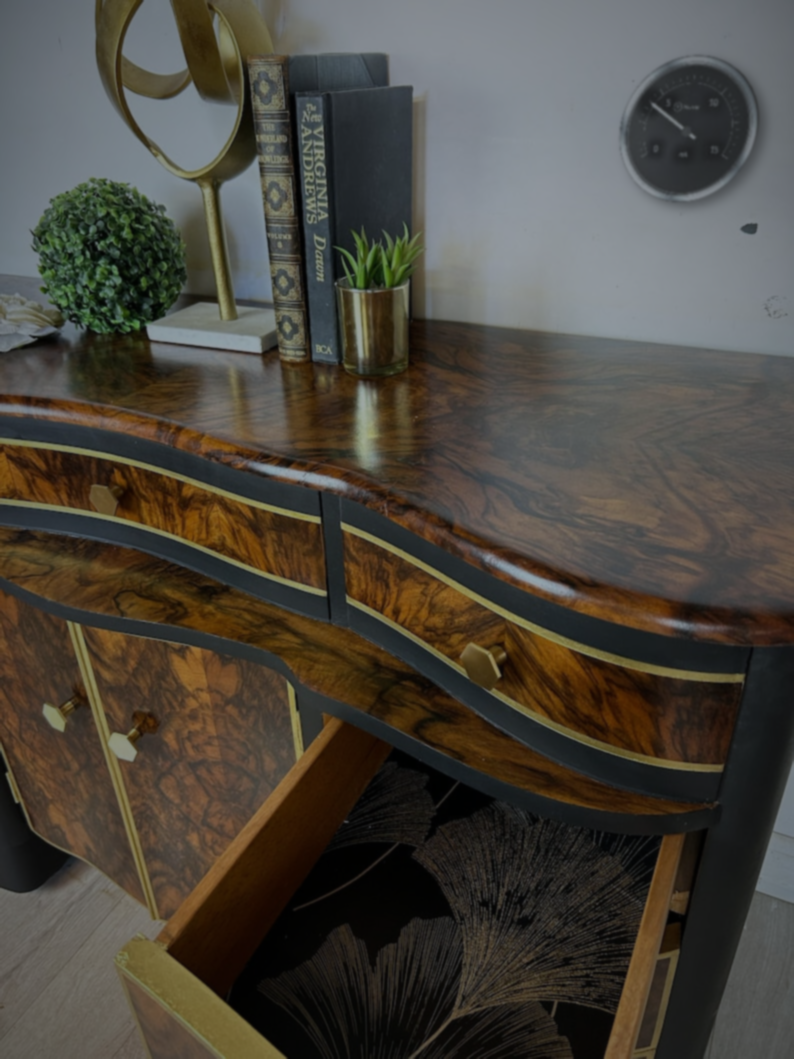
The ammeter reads 4 mA
